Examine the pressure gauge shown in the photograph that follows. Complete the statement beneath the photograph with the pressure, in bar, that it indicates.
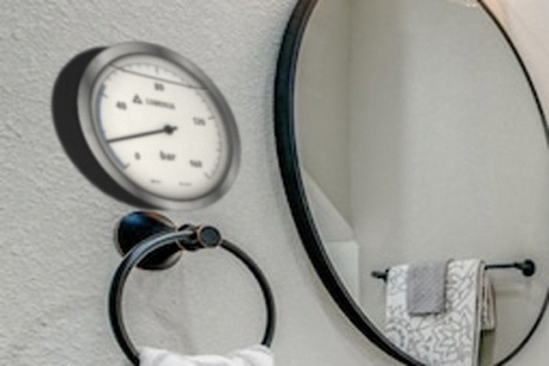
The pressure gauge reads 15 bar
